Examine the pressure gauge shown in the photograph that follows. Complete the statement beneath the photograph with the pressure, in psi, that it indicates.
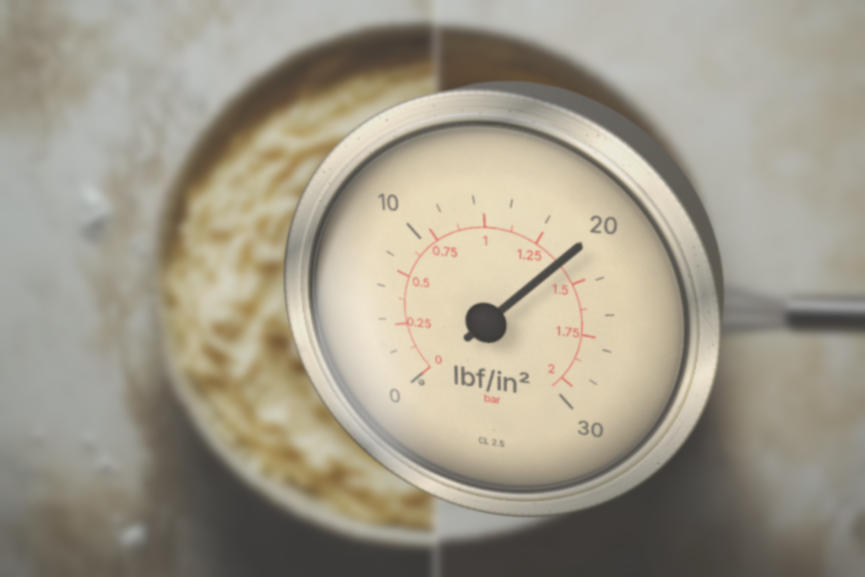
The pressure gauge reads 20 psi
